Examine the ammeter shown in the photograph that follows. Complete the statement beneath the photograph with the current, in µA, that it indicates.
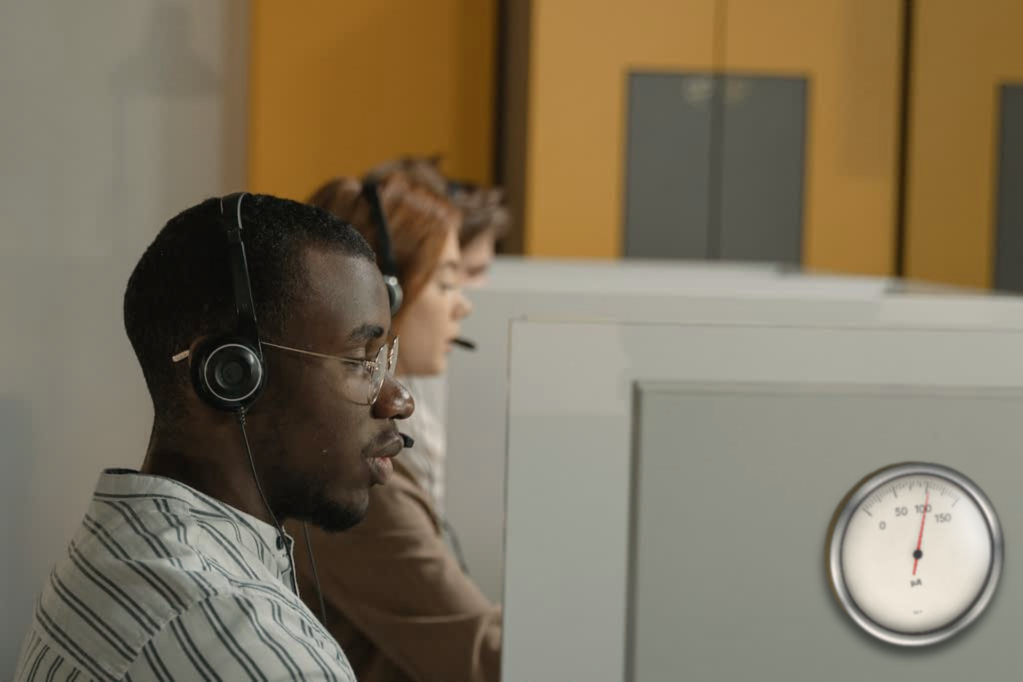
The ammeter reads 100 µA
